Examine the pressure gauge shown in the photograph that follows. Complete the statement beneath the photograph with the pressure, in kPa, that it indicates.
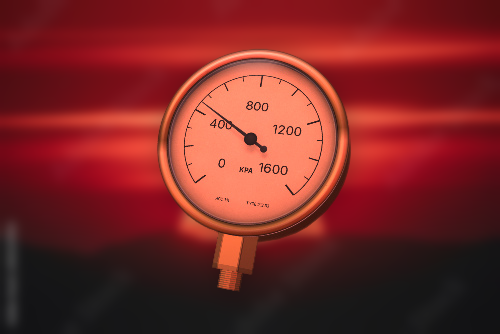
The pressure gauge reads 450 kPa
